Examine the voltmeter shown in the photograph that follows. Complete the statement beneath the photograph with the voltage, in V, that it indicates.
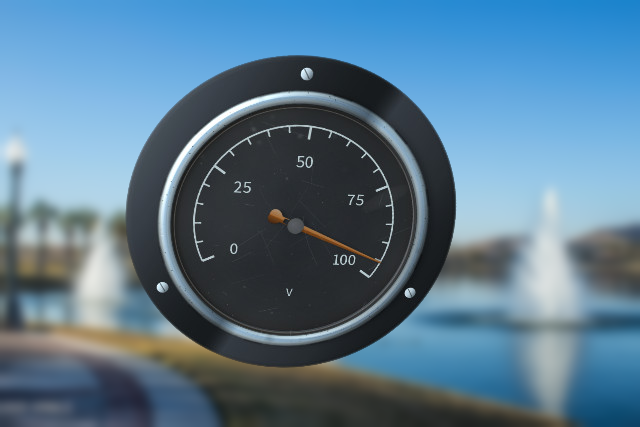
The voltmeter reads 95 V
